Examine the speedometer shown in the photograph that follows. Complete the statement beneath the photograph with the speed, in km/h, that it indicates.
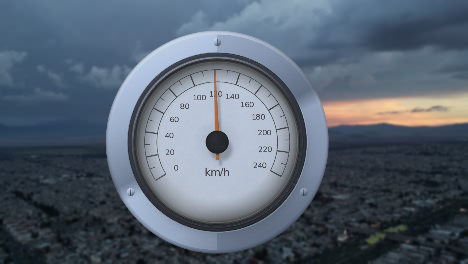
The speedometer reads 120 km/h
